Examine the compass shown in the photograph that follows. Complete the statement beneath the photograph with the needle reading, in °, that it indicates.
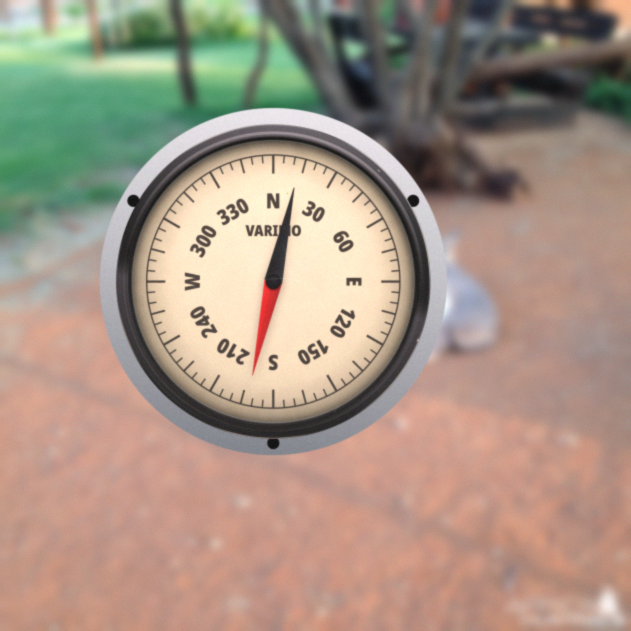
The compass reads 192.5 °
